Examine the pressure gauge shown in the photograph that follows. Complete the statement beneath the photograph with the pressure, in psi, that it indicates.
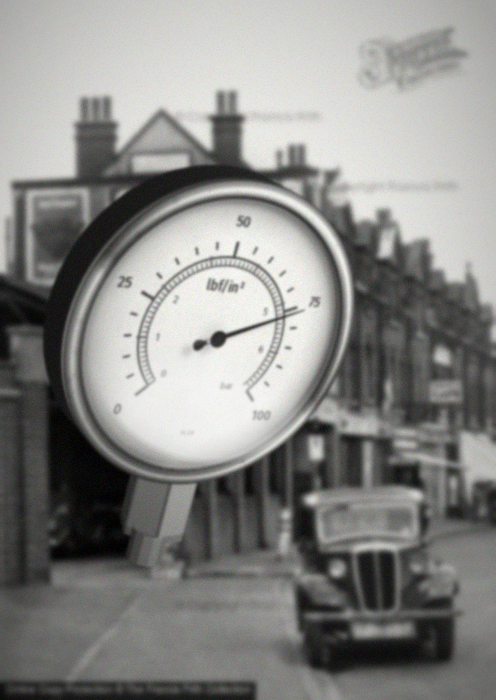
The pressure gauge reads 75 psi
